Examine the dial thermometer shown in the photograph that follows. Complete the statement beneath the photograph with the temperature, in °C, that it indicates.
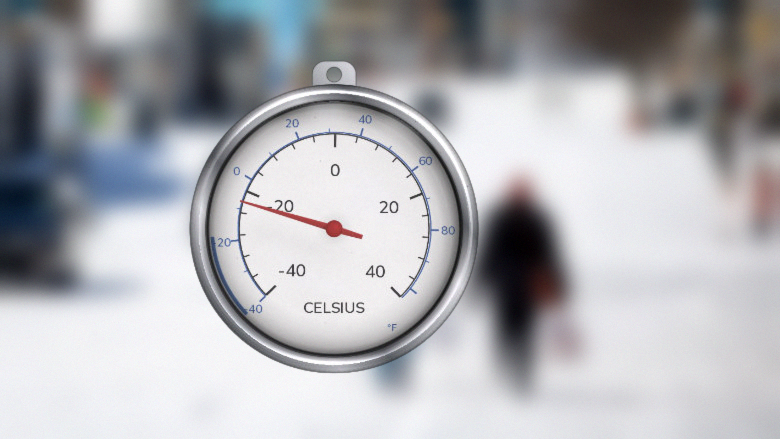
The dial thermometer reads -22 °C
